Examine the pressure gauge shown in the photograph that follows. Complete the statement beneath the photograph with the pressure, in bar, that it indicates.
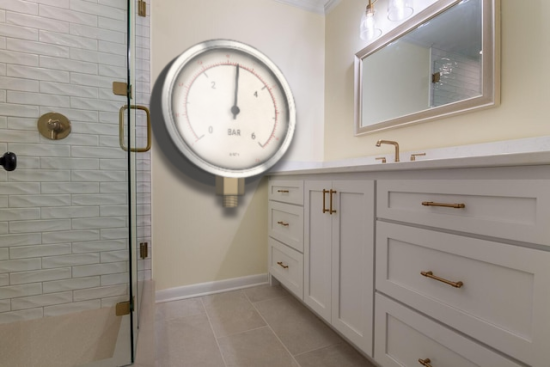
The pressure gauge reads 3 bar
